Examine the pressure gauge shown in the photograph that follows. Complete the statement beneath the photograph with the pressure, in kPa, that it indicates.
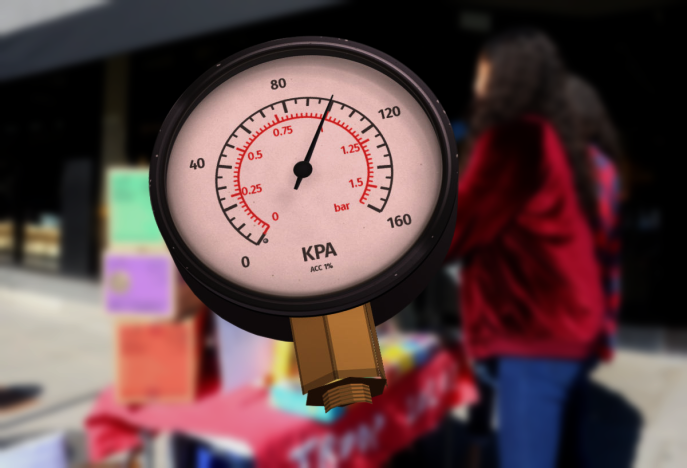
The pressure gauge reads 100 kPa
